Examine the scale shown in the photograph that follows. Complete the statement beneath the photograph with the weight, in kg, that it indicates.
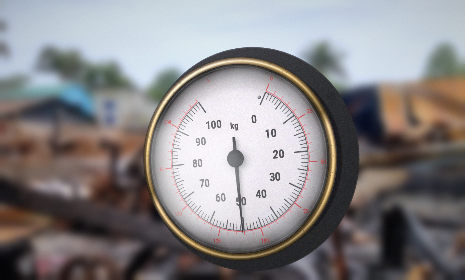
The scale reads 50 kg
